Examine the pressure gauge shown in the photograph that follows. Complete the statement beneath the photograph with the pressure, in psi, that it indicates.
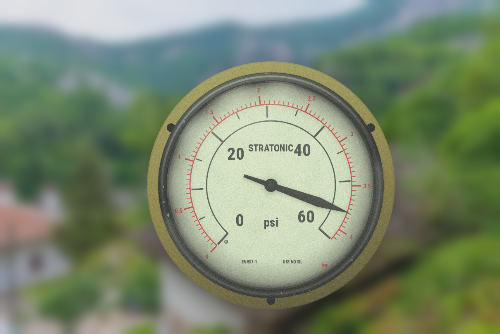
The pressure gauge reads 55 psi
